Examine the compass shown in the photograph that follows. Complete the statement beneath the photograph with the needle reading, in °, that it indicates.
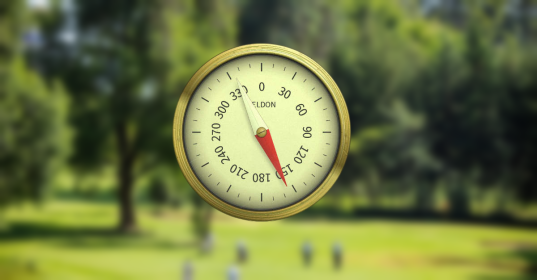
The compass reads 155 °
